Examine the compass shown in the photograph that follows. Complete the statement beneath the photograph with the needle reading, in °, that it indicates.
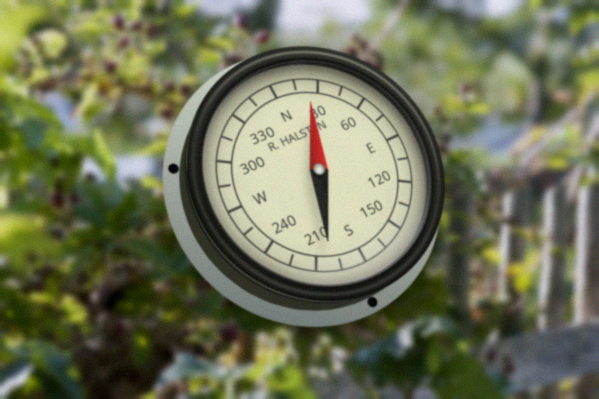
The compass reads 22.5 °
